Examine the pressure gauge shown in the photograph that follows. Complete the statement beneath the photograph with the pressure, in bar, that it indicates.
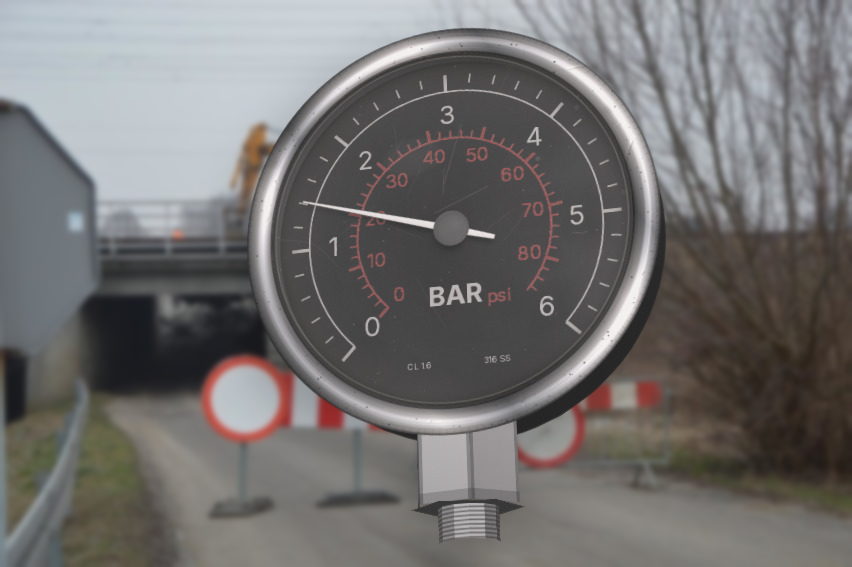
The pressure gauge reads 1.4 bar
